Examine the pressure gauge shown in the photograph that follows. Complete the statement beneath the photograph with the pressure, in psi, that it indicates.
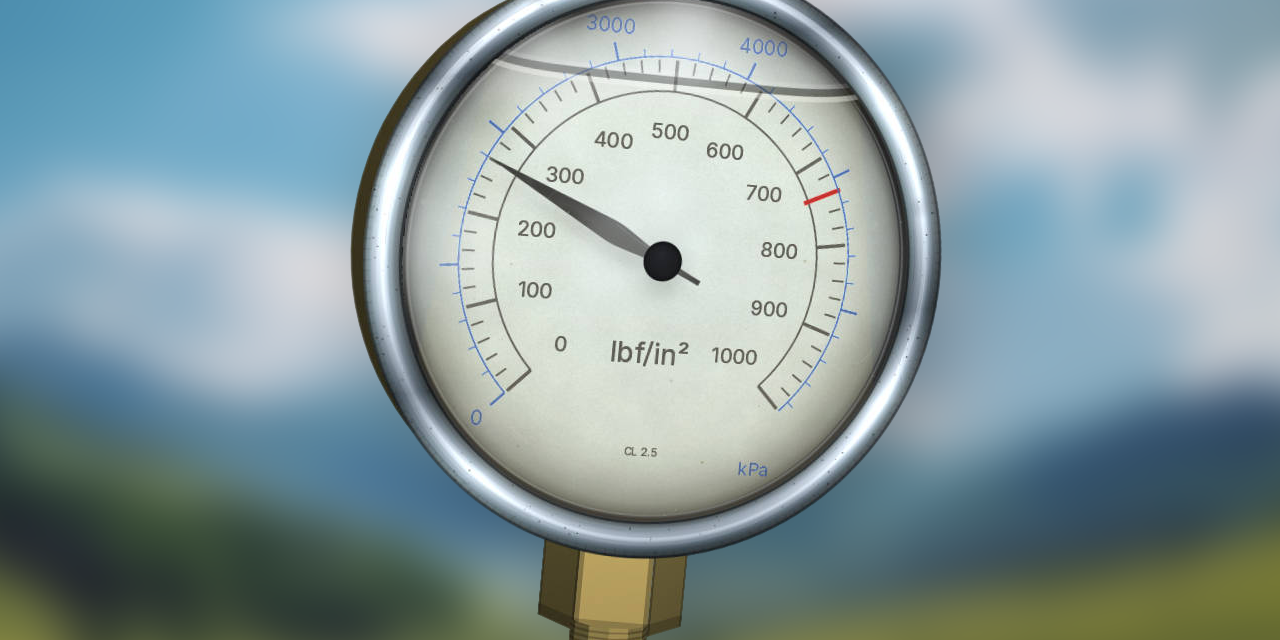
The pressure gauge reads 260 psi
